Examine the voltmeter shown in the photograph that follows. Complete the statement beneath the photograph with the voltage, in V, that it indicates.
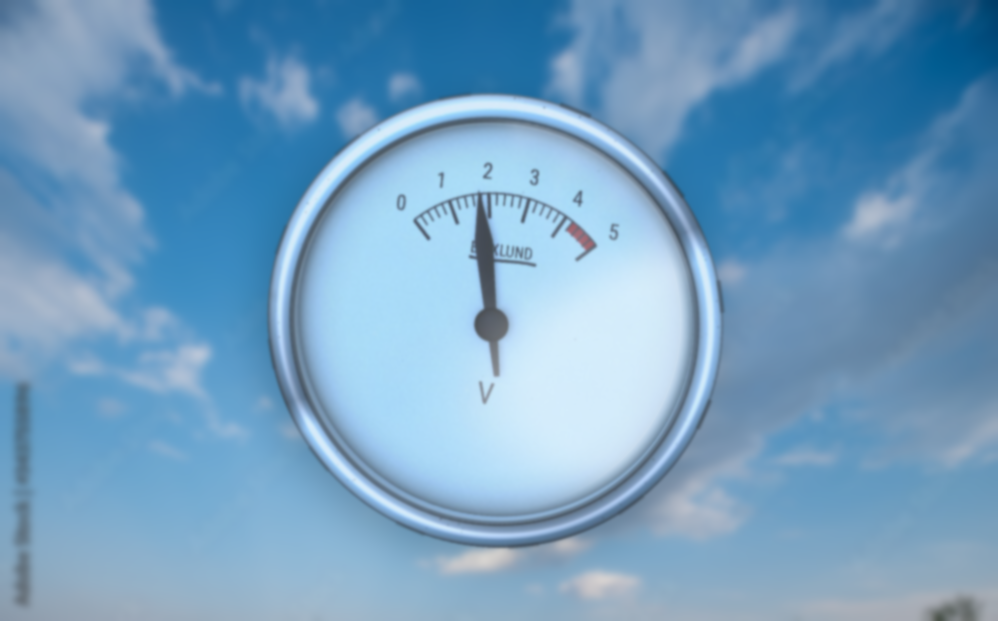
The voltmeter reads 1.8 V
